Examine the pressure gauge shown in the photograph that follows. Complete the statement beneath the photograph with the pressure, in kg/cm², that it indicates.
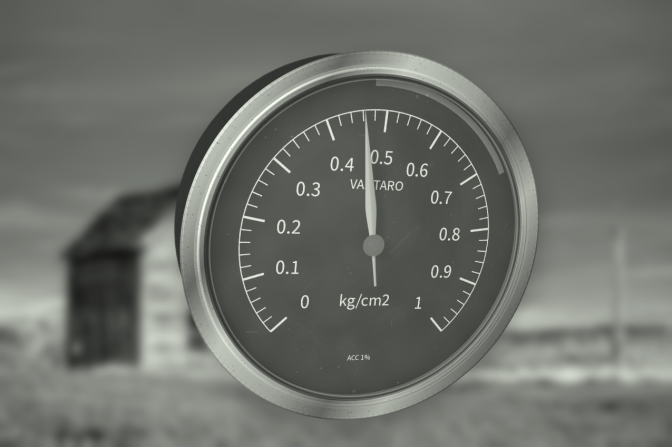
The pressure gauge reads 0.46 kg/cm²
